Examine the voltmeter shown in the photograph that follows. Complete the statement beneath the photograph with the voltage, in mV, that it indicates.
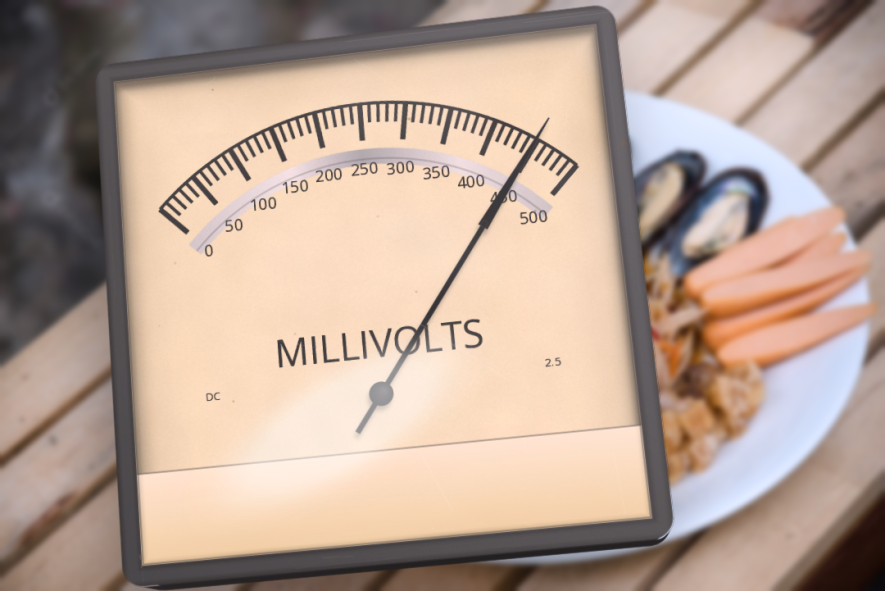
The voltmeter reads 450 mV
